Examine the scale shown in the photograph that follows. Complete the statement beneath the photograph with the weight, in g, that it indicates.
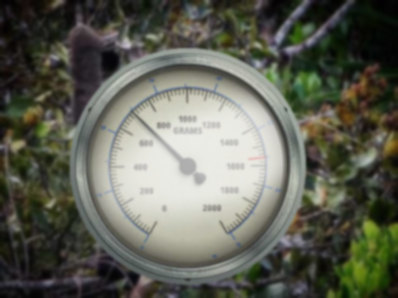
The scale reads 700 g
